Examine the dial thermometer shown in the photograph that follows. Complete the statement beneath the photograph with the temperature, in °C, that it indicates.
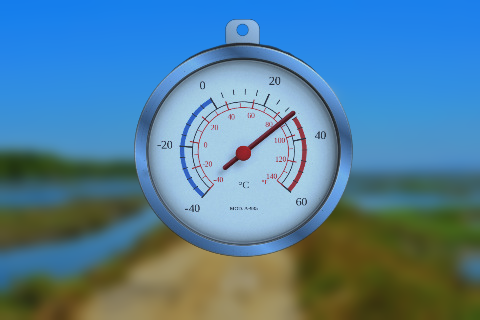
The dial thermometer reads 30 °C
